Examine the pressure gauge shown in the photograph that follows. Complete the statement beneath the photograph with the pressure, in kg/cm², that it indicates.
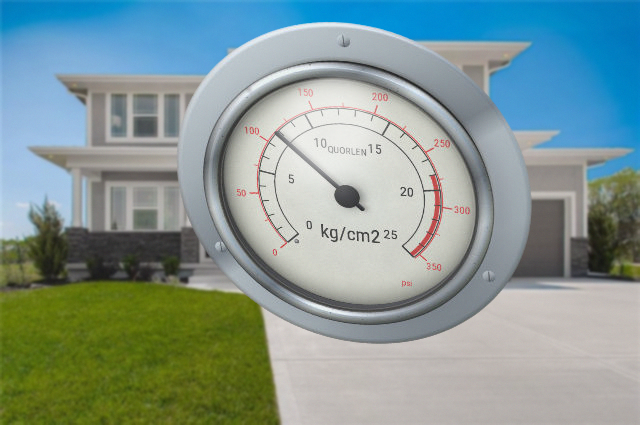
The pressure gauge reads 8 kg/cm²
